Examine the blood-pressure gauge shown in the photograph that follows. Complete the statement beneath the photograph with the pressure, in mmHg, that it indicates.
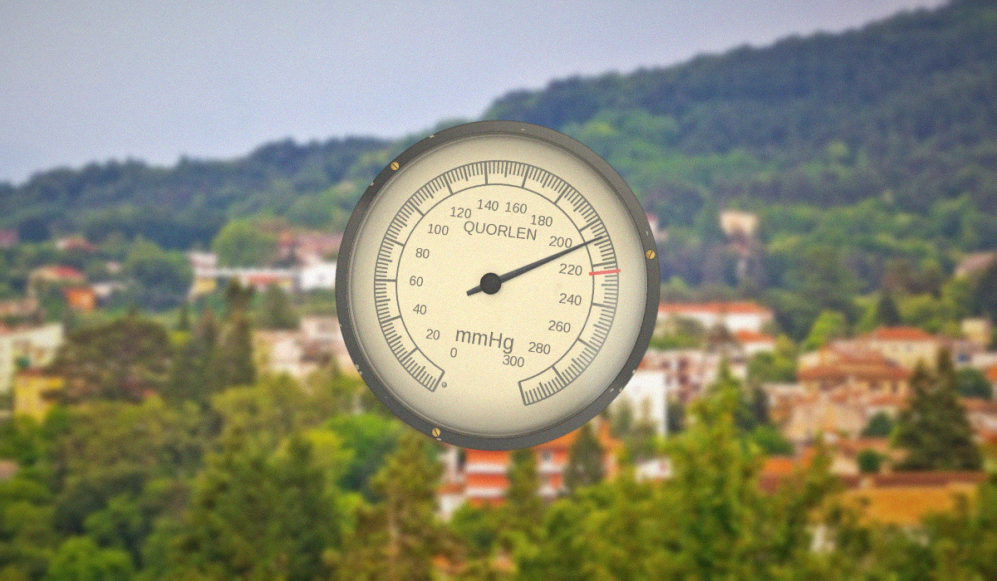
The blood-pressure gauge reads 208 mmHg
